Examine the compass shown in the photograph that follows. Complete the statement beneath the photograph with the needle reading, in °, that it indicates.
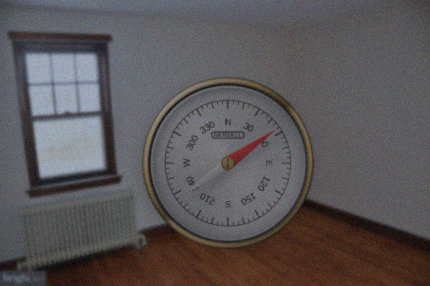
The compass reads 55 °
